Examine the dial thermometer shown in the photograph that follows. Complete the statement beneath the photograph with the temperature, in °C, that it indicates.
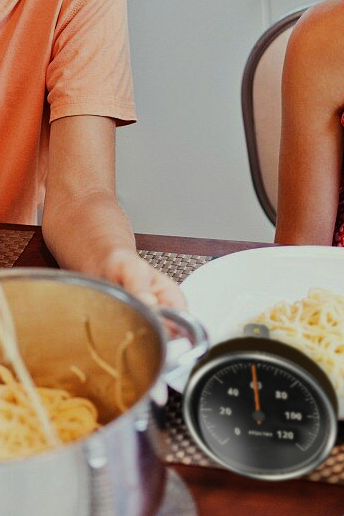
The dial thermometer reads 60 °C
